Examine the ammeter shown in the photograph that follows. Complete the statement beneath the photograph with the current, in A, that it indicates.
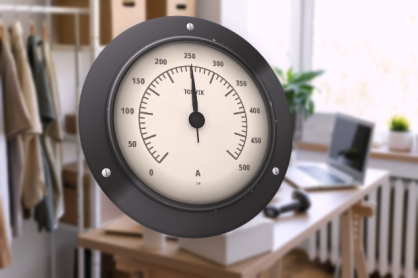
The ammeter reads 250 A
